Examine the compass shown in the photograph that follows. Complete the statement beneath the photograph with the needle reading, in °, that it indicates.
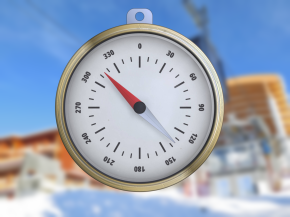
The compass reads 315 °
